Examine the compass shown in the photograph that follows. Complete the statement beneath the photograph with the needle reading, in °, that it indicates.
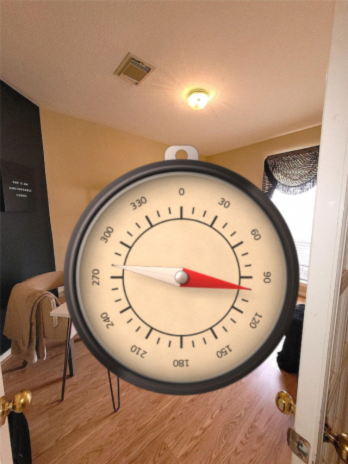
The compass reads 100 °
